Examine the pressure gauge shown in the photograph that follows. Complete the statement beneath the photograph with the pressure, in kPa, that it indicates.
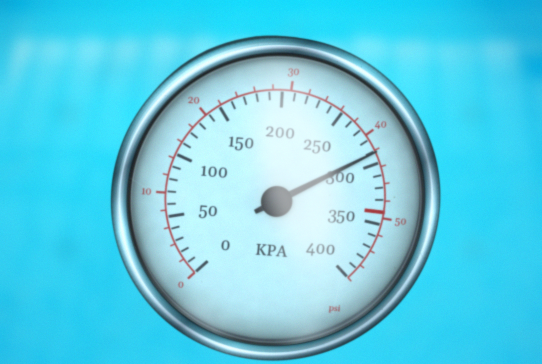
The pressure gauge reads 290 kPa
